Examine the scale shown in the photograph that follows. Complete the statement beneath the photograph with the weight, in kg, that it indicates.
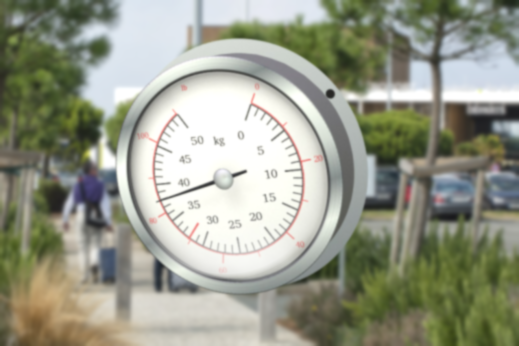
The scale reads 38 kg
